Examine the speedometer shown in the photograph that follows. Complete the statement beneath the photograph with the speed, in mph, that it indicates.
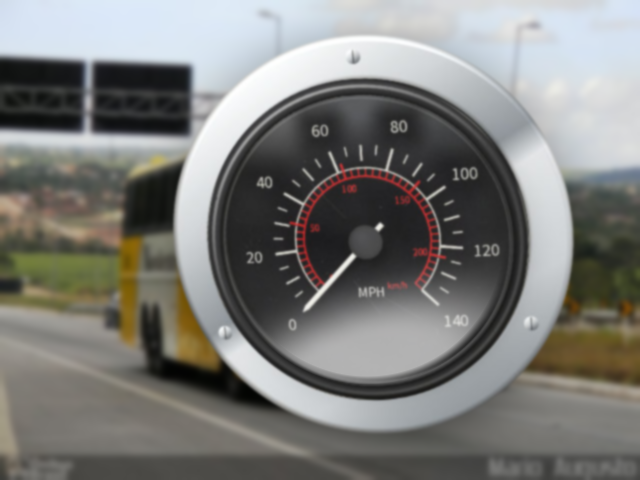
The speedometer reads 0 mph
